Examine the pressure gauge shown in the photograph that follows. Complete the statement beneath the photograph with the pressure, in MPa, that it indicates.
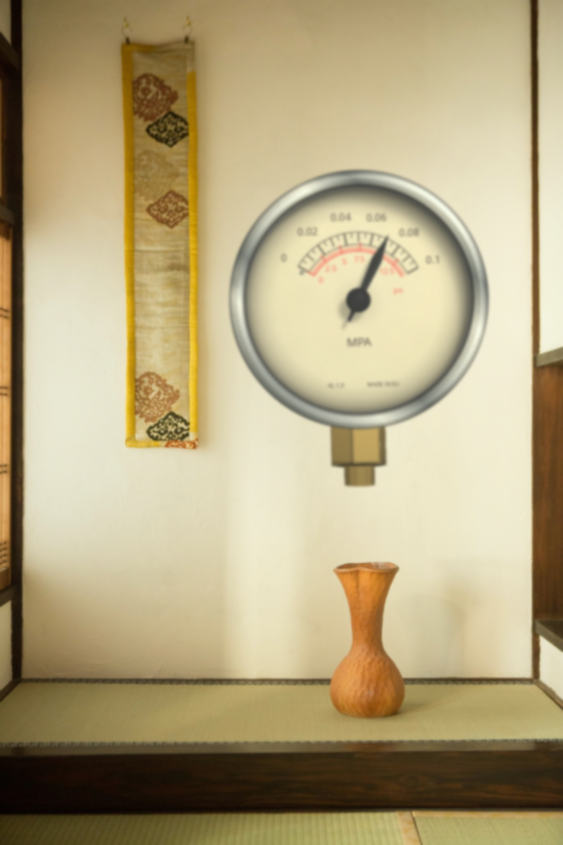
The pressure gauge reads 0.07 MPa
